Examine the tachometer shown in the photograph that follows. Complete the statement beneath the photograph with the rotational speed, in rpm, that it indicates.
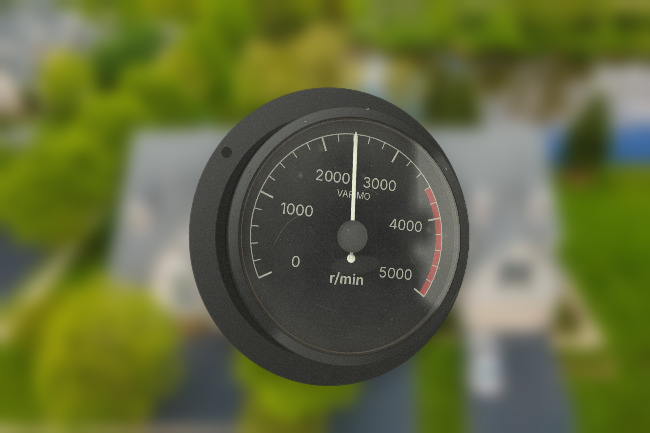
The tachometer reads 2400 rpm
